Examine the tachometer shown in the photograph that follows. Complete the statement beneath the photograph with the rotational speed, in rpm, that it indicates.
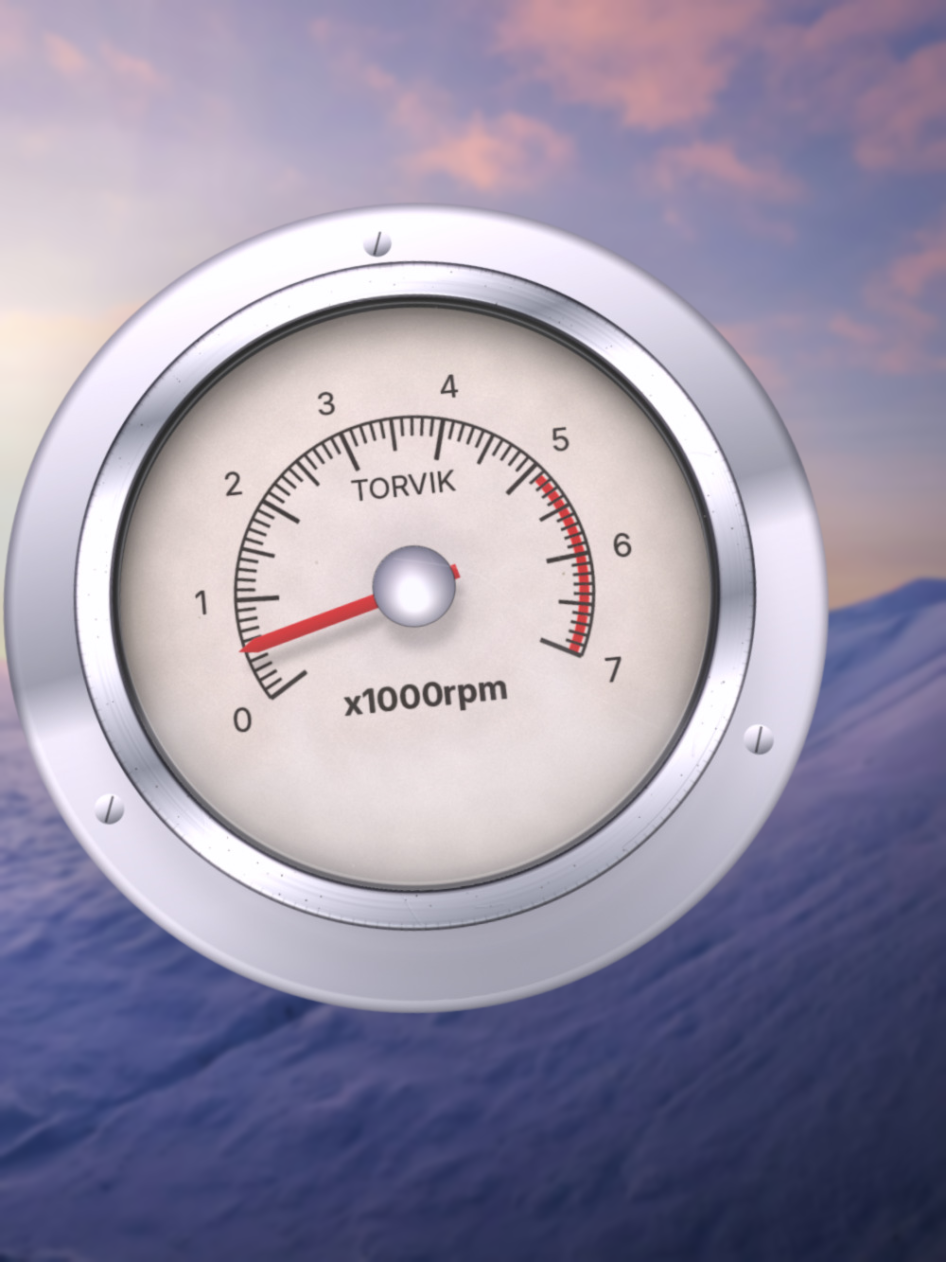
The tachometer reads 500 rpm
